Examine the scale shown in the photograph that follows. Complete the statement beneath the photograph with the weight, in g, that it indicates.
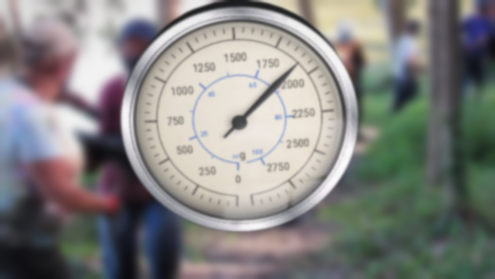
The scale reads 1900 g
